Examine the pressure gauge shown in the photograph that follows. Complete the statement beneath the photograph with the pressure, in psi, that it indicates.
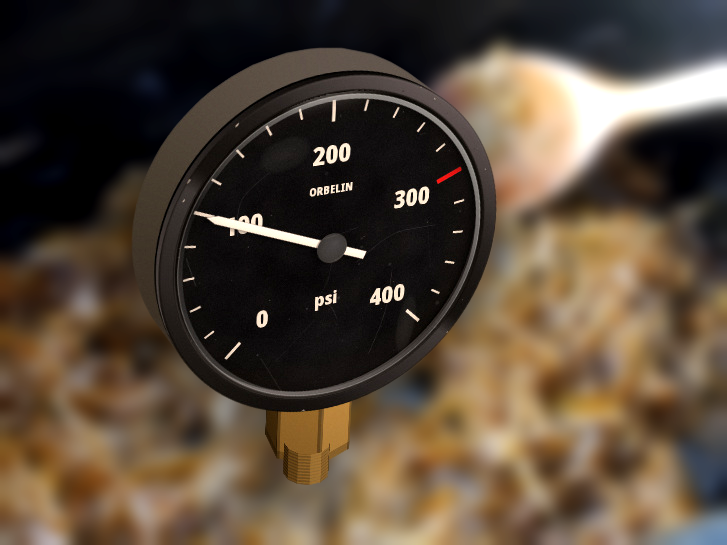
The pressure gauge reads 100 psi
